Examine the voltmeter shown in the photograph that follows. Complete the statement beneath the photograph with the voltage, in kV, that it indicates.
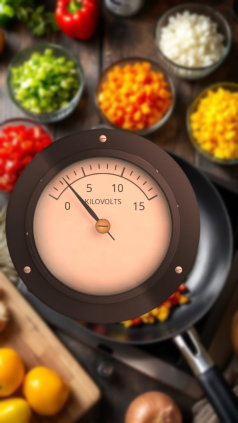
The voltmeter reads 2.5 kV
